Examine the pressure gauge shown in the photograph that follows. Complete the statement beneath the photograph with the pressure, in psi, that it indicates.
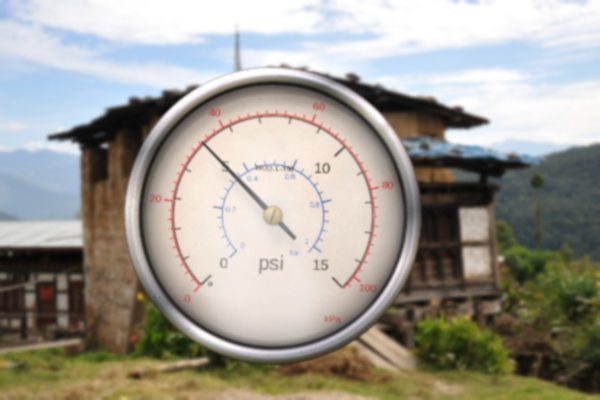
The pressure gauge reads 5 psi
